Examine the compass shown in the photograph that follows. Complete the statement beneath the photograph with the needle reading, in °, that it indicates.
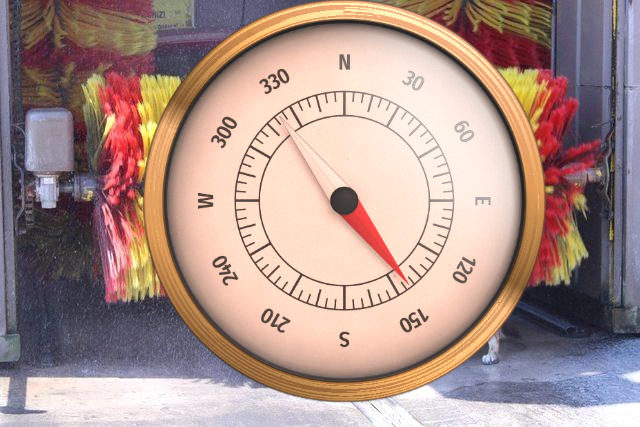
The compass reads 142.5 °
